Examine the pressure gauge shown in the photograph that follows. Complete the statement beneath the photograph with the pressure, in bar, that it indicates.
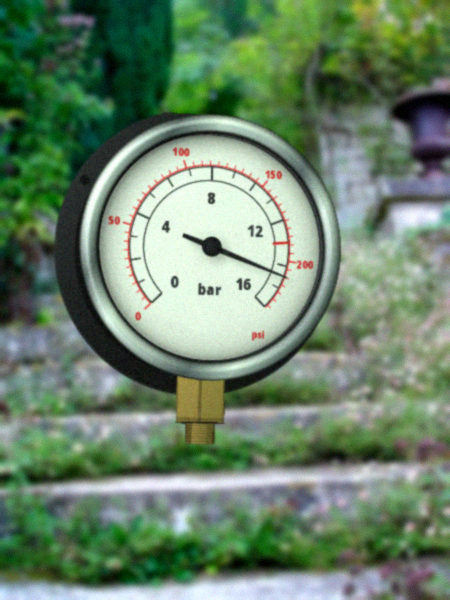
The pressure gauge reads 14.5 bar
